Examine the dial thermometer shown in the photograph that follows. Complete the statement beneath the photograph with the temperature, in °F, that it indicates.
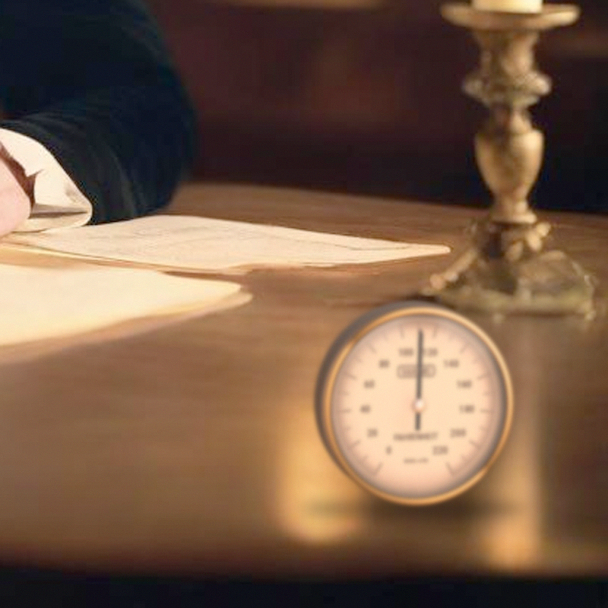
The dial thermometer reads 110 °F
